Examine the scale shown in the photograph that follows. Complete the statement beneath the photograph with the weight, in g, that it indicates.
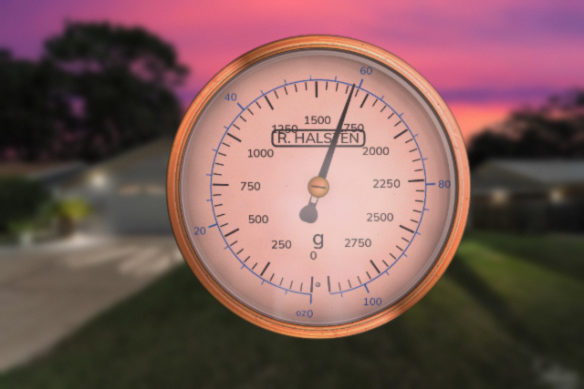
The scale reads 1675 g
